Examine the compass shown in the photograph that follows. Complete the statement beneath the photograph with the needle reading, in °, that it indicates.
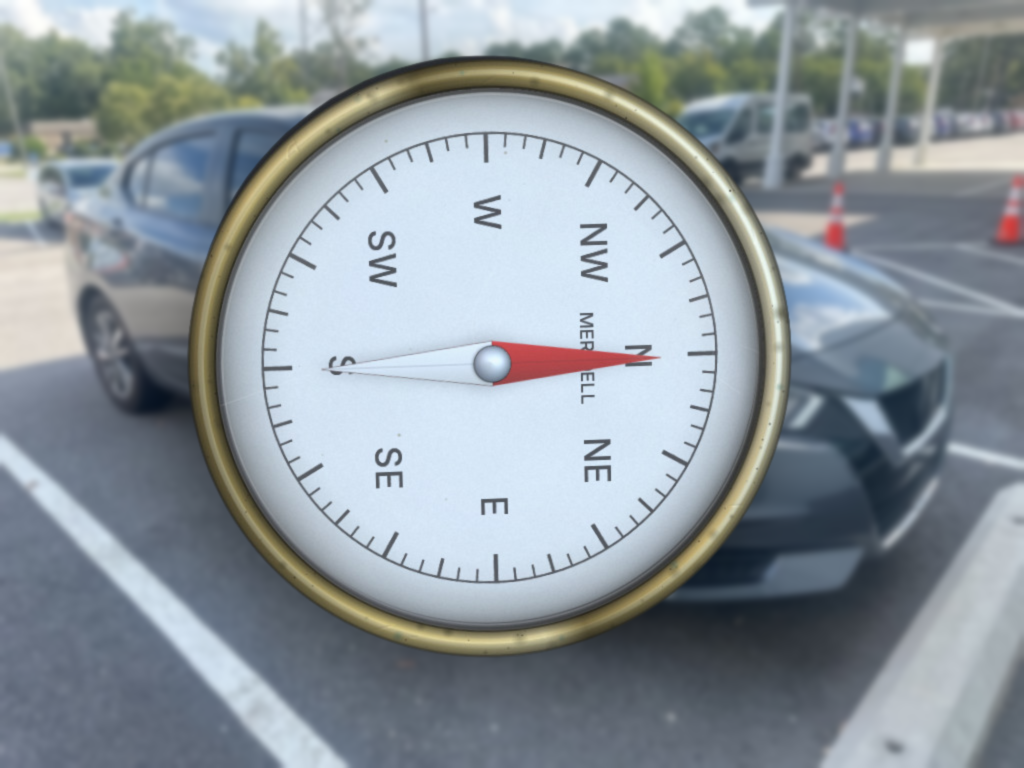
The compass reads 0 °
